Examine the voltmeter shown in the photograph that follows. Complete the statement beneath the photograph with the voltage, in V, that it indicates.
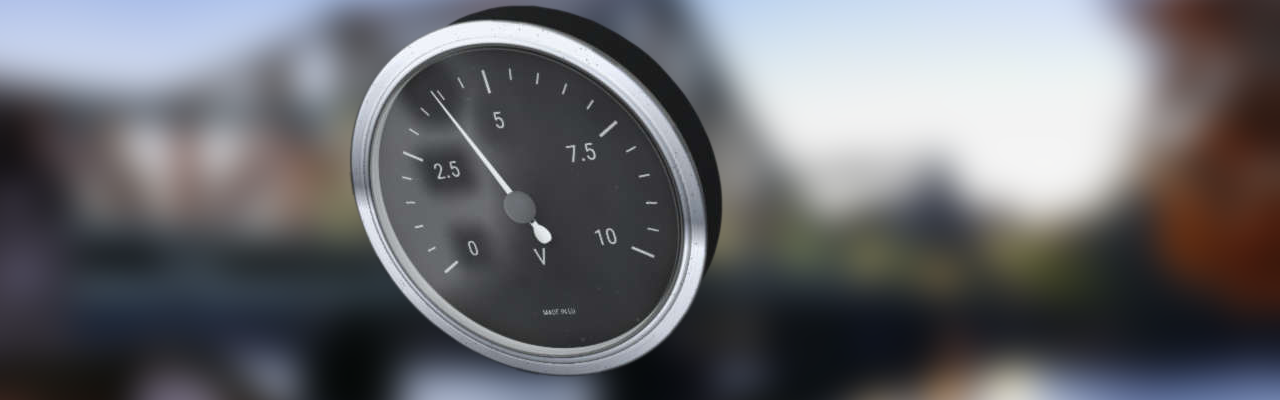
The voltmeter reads 4 V
